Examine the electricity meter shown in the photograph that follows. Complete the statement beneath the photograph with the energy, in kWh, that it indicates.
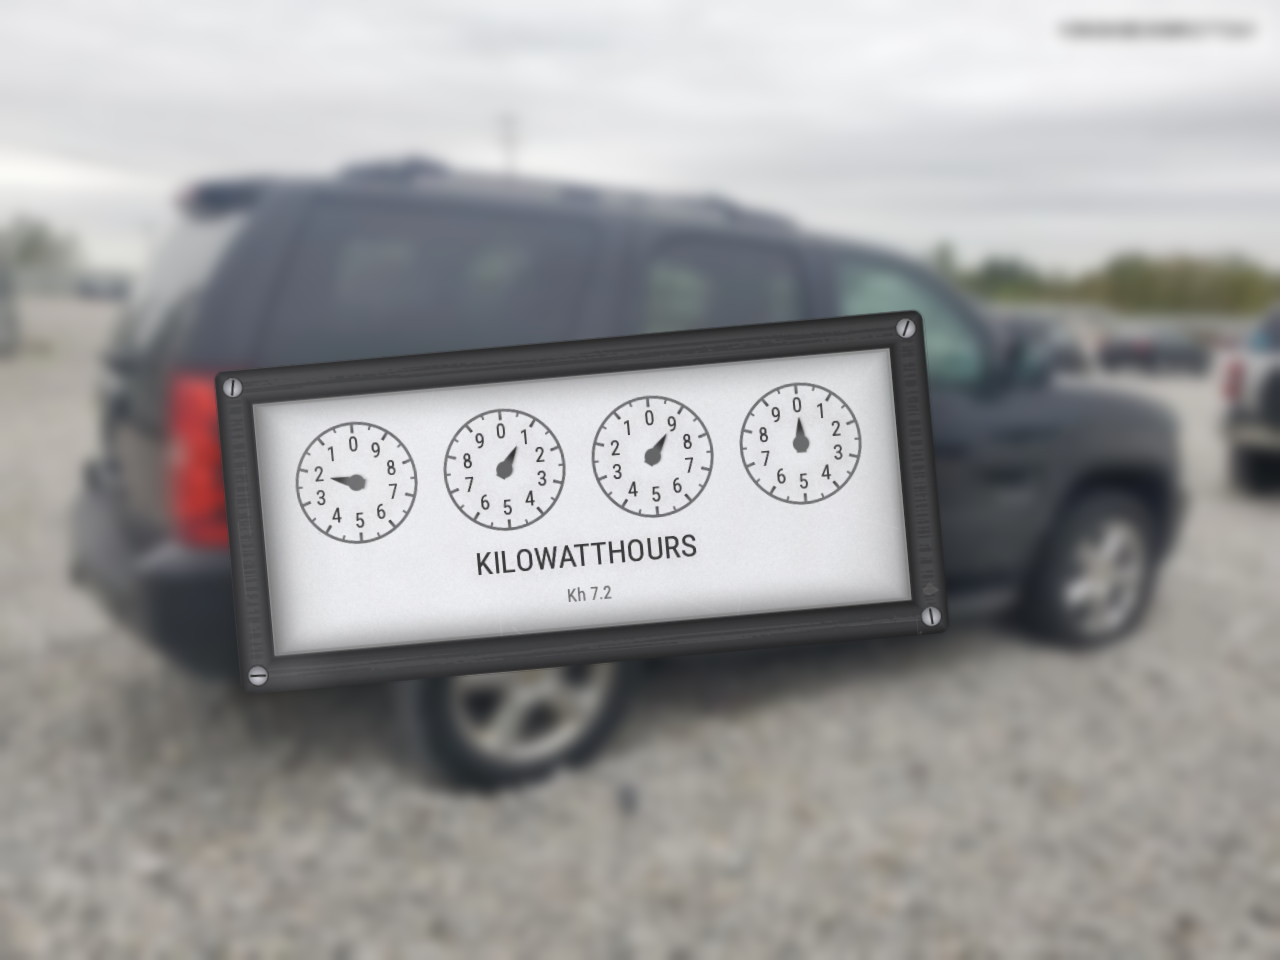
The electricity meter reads 2090 kWh
